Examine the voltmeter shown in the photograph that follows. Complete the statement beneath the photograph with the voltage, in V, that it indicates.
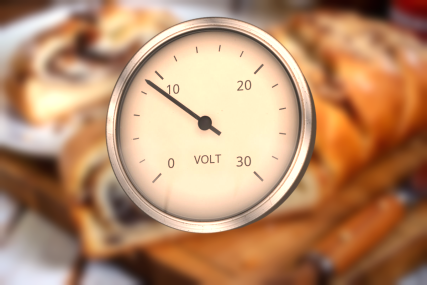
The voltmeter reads 9 V
